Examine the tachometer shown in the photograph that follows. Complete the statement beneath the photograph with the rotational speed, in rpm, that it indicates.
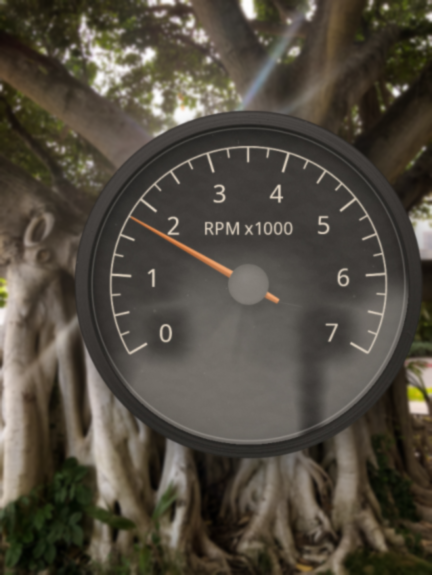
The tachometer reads 1750 rpm
